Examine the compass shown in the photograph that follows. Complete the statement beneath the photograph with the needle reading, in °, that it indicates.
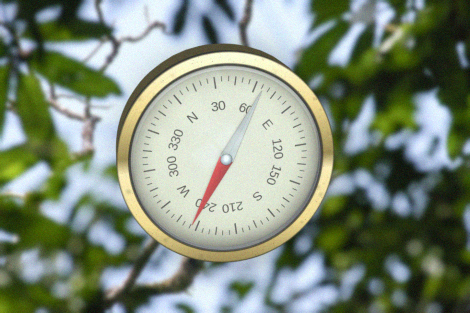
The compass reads 245 °
